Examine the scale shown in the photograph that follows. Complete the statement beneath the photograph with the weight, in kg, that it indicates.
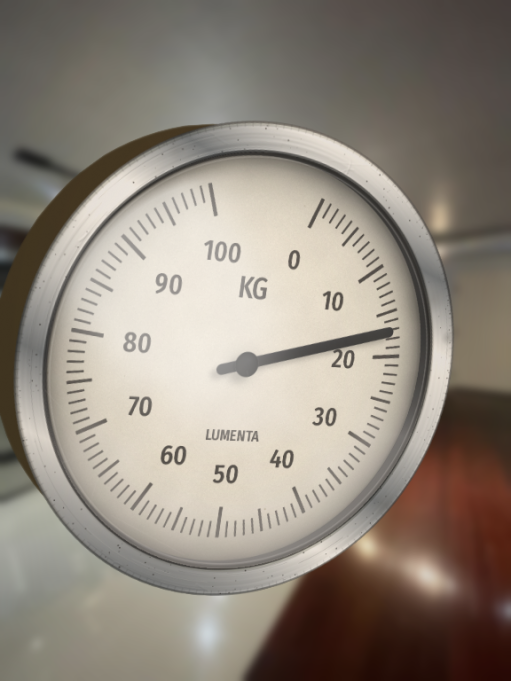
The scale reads 17 kg
